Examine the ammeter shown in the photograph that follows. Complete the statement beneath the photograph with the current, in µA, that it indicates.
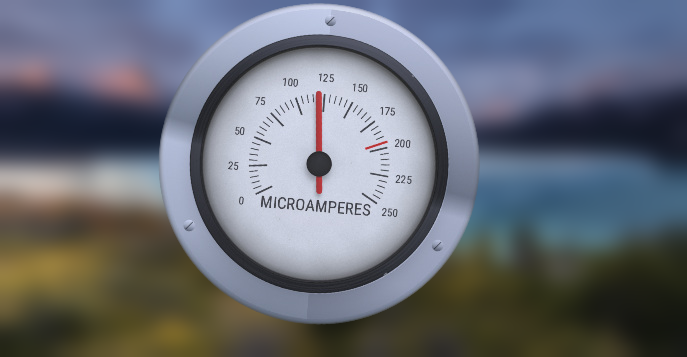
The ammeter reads 120 µA
